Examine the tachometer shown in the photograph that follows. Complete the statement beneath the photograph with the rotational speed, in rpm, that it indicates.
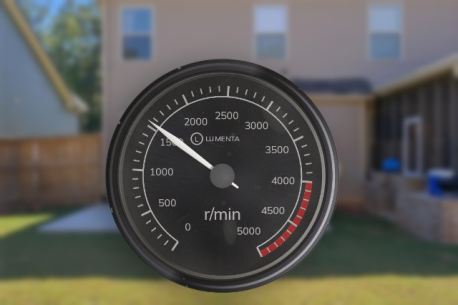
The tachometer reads 1550 rpm
